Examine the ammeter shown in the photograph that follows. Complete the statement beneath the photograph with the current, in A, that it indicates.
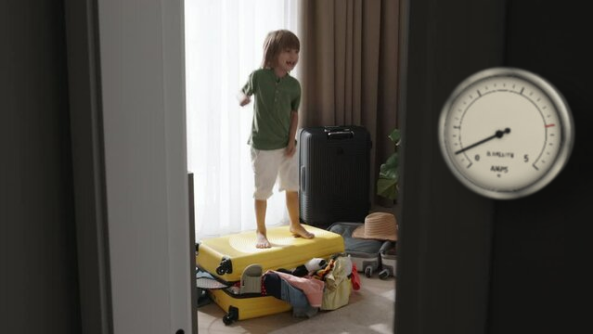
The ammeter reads 0.4 A
